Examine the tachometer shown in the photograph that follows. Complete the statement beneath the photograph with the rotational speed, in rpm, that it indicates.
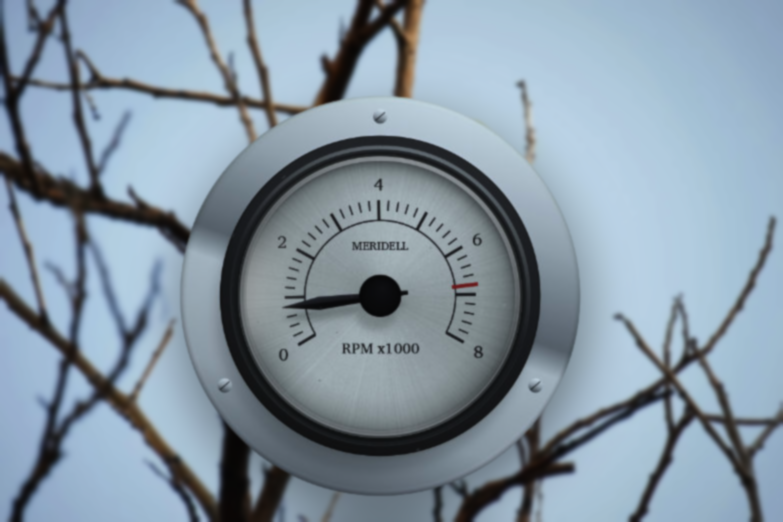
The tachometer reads 800 rpm
